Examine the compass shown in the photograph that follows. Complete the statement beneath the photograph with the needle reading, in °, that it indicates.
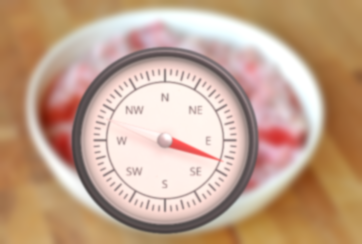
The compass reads 110 °
